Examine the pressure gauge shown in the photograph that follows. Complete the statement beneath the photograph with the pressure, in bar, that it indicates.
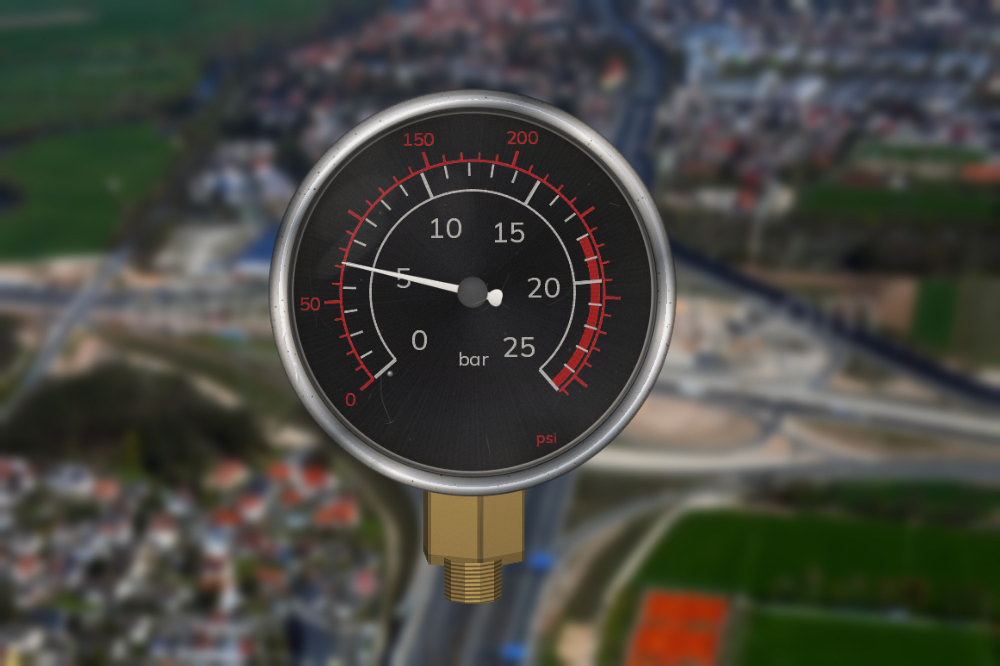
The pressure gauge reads 5 bar
